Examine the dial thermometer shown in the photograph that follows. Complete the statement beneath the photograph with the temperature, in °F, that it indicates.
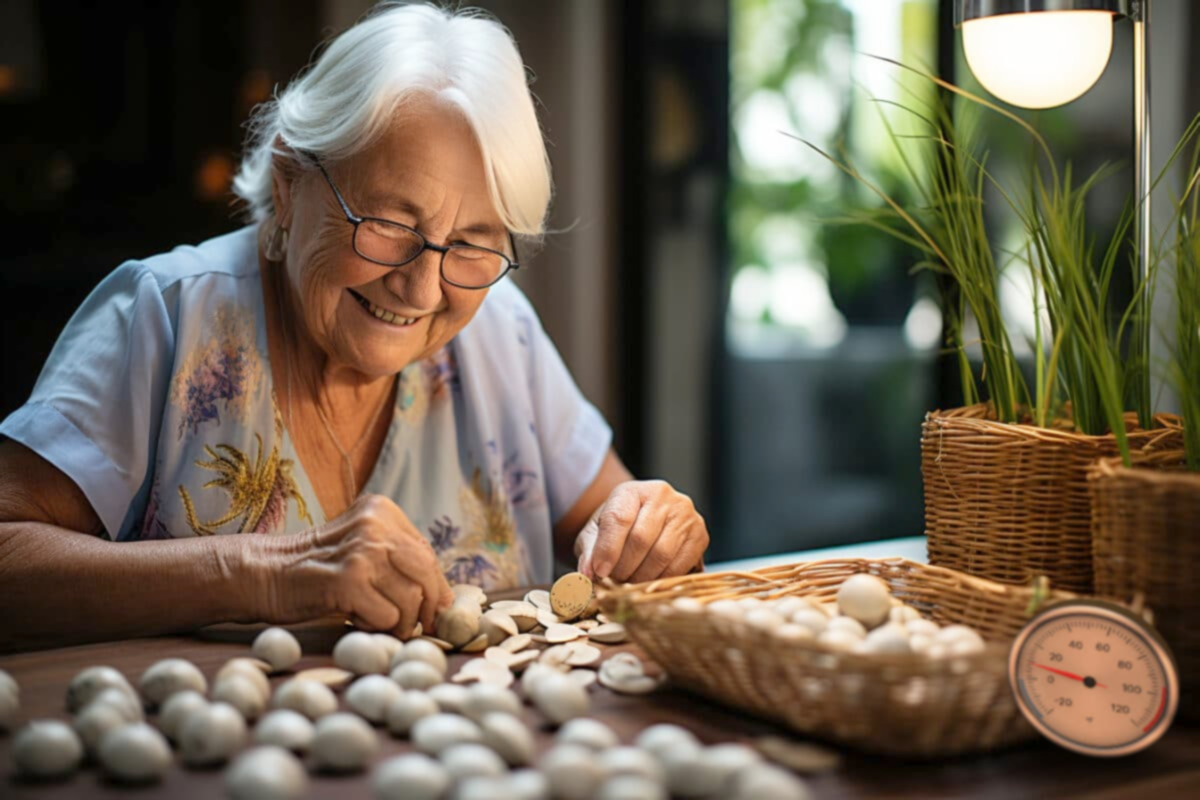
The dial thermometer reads 10 °F
